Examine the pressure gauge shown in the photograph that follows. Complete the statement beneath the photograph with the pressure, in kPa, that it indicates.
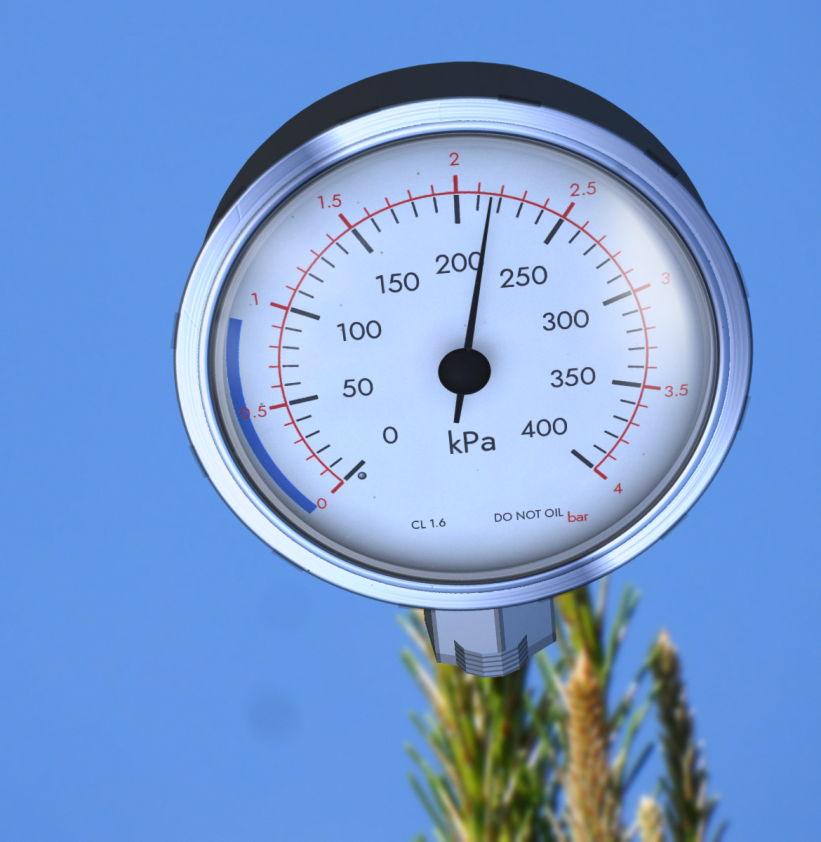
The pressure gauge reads 215 kPa
